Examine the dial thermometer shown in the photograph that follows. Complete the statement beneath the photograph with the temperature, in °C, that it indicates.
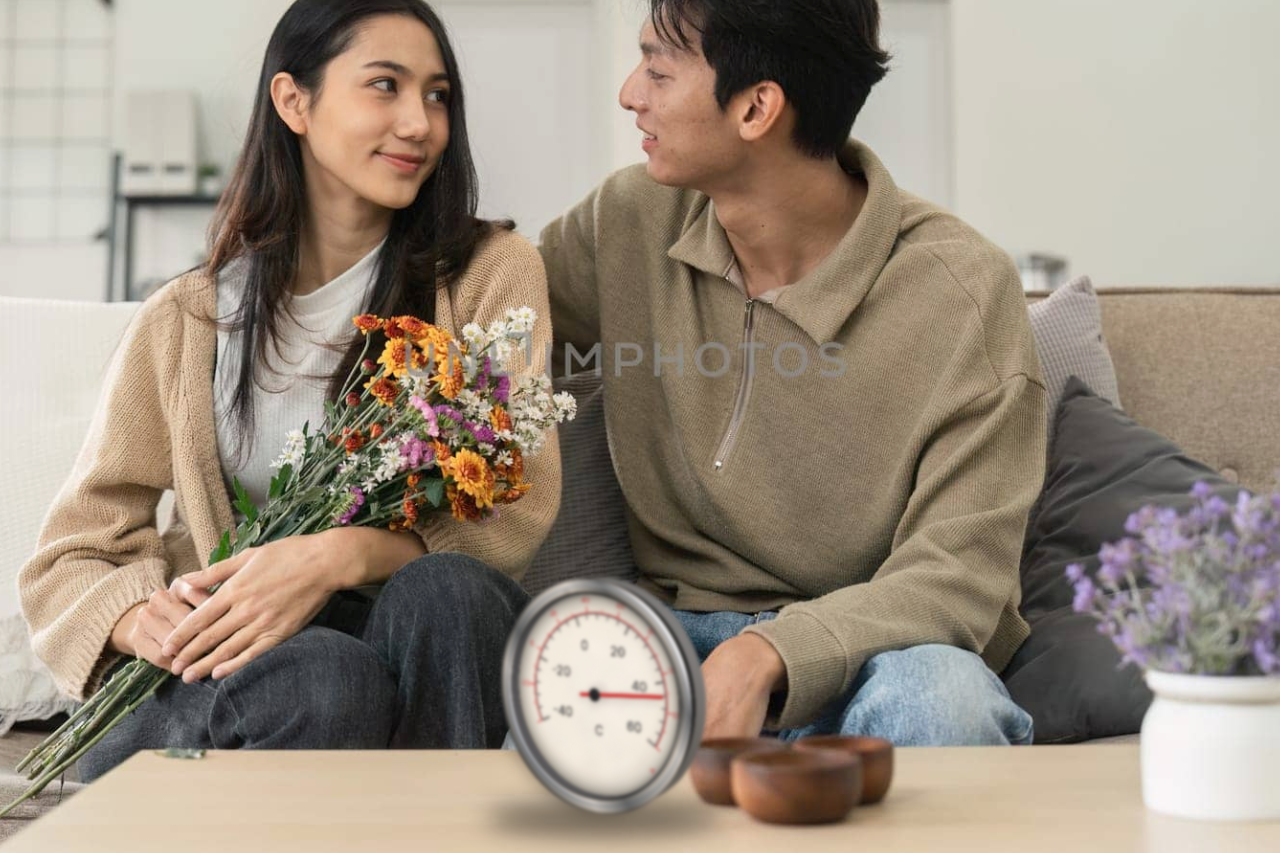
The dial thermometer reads 44 °C
